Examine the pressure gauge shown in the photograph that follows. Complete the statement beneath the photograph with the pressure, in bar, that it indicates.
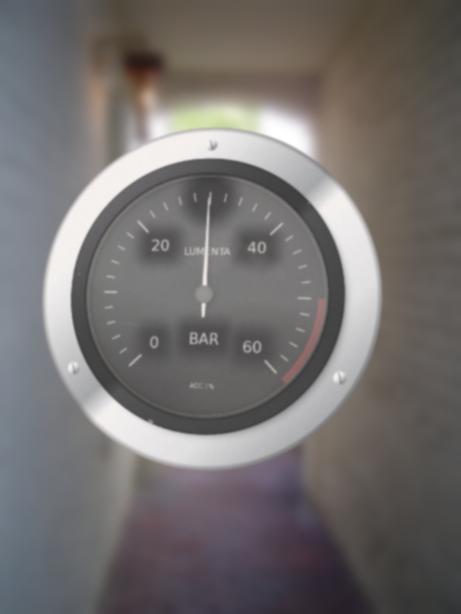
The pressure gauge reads 30 bar
